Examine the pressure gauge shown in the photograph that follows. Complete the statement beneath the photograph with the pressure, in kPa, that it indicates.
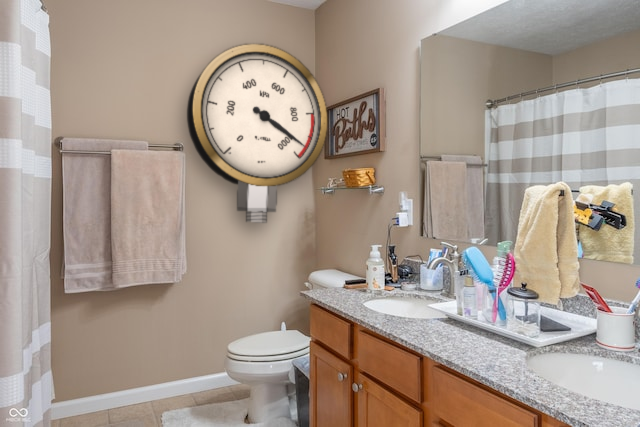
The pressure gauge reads 950 kPa
